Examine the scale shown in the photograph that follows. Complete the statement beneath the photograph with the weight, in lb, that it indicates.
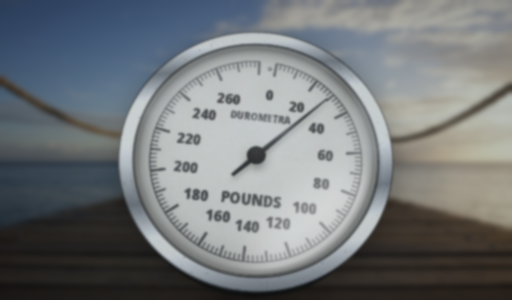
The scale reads 30 lb
